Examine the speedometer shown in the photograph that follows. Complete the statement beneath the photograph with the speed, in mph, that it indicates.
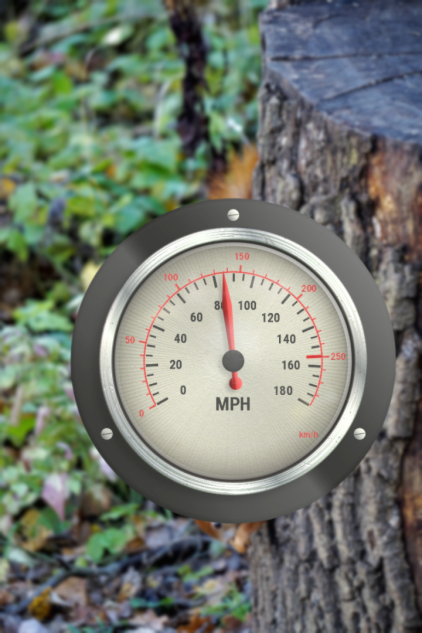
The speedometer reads 85 mph
